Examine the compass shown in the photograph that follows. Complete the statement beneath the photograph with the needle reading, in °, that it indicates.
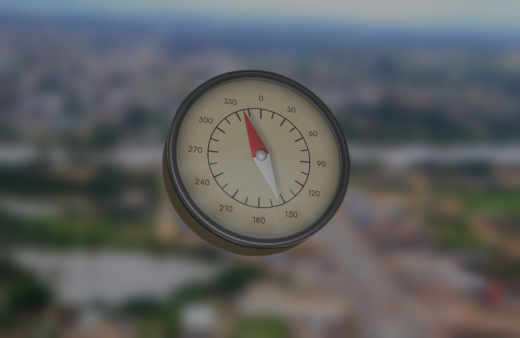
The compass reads 337.5 °
